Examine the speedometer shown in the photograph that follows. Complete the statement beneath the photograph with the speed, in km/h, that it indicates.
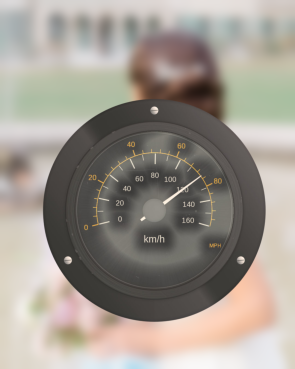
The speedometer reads 120 km/h
